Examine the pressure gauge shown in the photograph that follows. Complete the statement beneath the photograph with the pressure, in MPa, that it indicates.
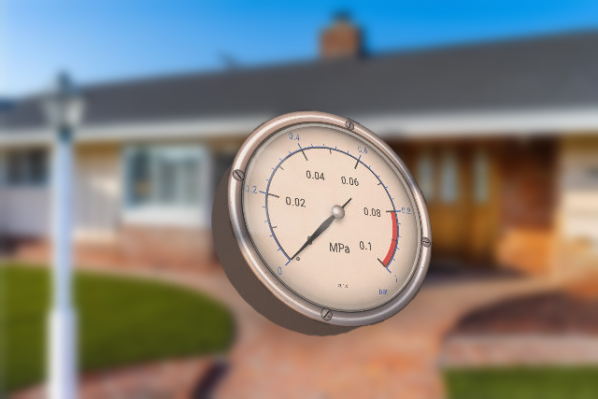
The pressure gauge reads 0 MPa
